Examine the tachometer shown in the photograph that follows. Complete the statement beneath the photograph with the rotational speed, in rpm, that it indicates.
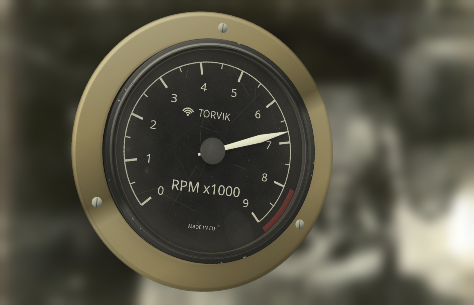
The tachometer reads 6750 rpm
